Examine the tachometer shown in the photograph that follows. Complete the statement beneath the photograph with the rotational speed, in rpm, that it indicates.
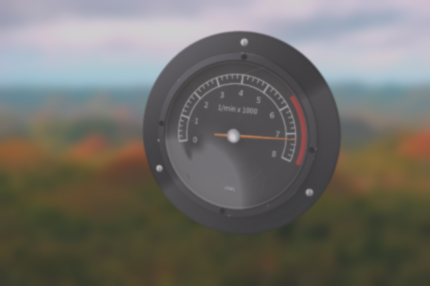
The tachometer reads 7200 rpm
